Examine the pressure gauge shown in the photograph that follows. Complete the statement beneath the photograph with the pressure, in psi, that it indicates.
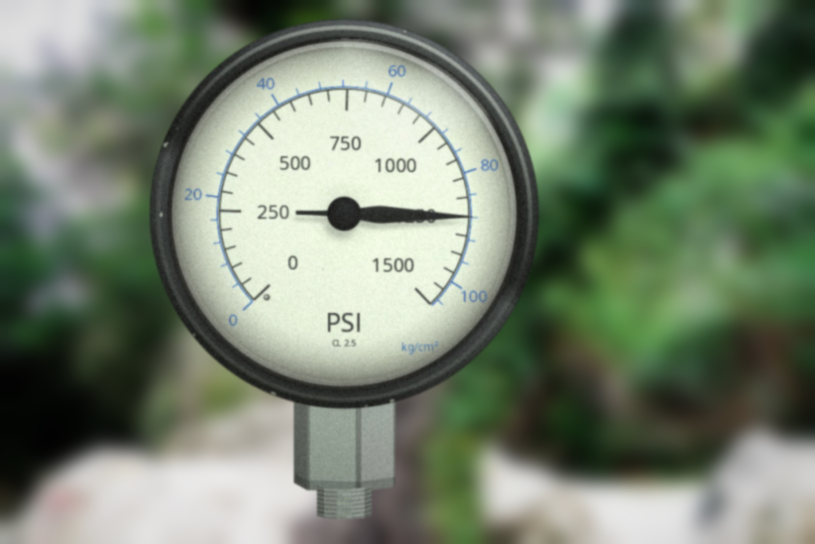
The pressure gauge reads 1250 psi
